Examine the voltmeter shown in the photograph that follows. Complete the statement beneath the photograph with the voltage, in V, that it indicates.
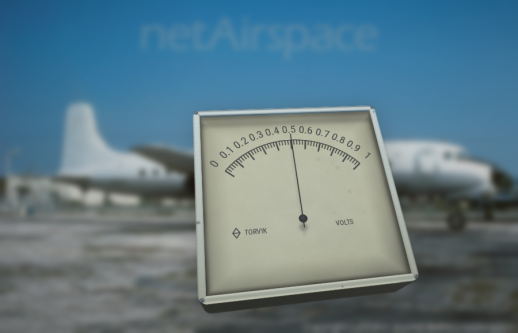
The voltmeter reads 0.5 V
